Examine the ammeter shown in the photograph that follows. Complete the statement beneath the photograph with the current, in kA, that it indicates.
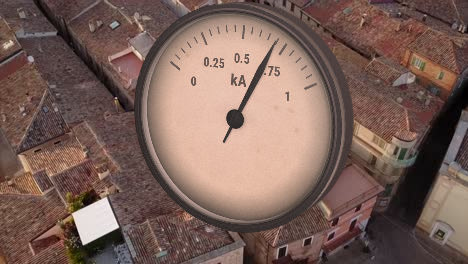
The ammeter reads 0.7 kA
